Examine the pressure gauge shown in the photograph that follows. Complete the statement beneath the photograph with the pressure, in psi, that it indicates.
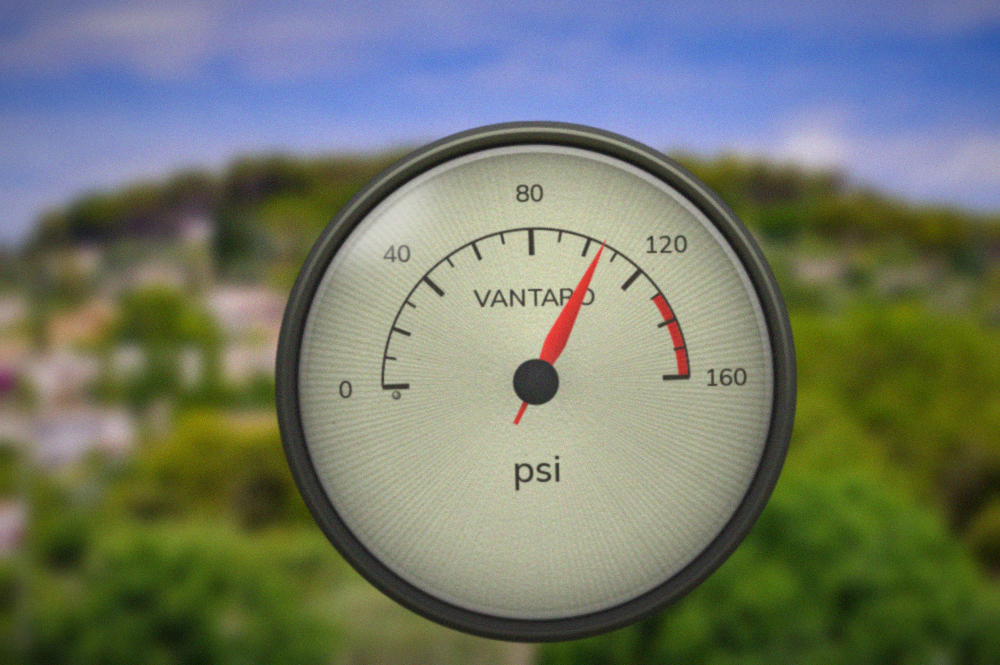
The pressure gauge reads 105 psi
